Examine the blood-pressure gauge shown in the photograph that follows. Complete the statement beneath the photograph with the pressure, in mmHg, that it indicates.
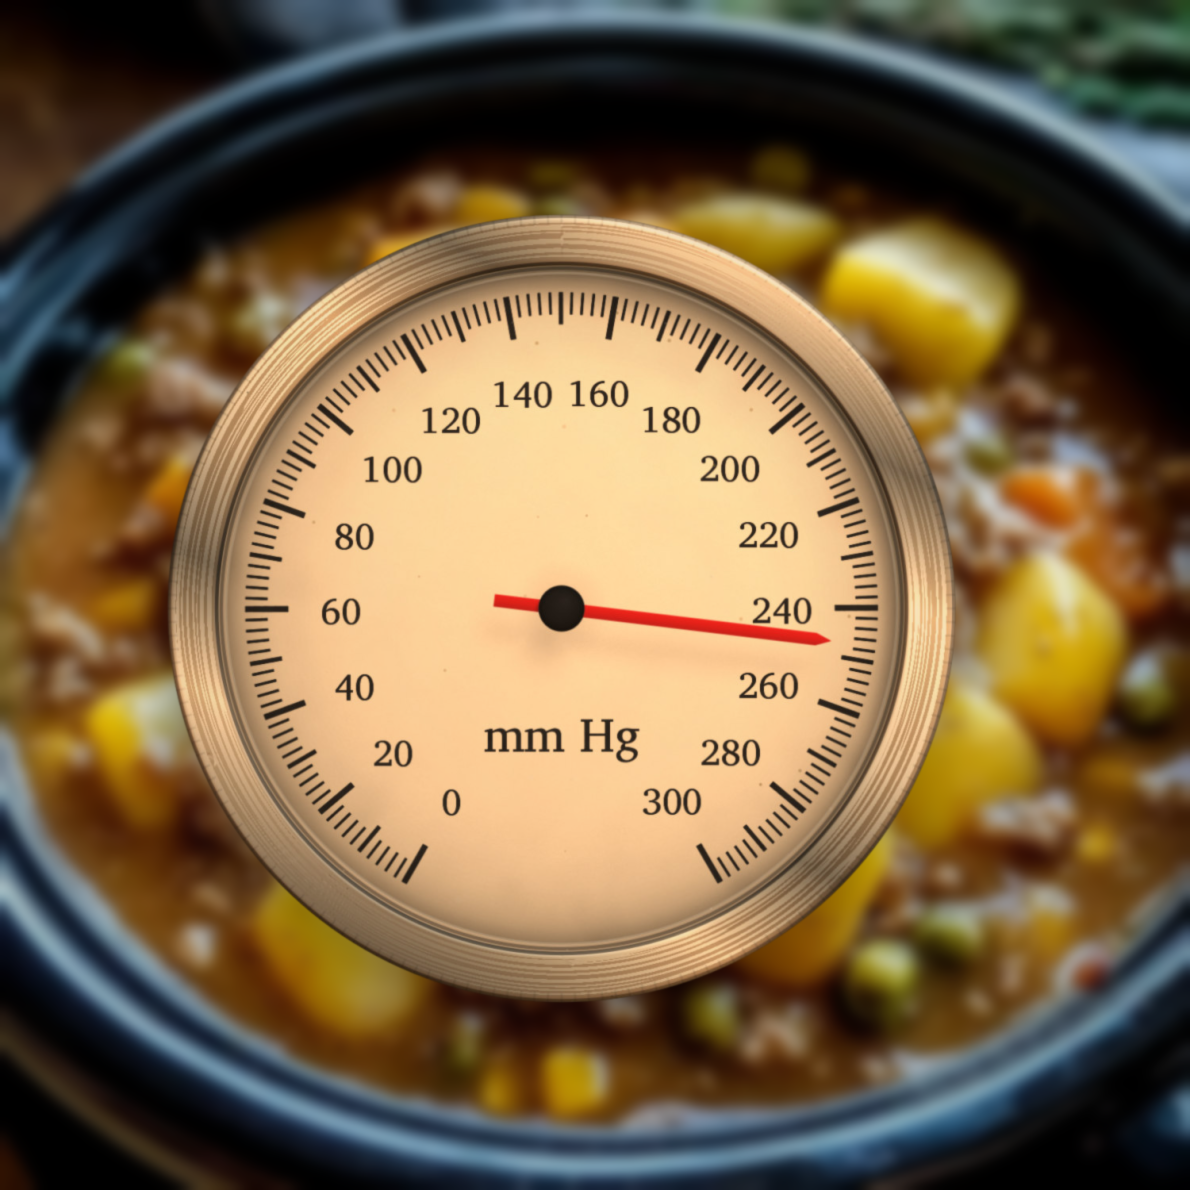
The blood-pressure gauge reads 247 mmHg
